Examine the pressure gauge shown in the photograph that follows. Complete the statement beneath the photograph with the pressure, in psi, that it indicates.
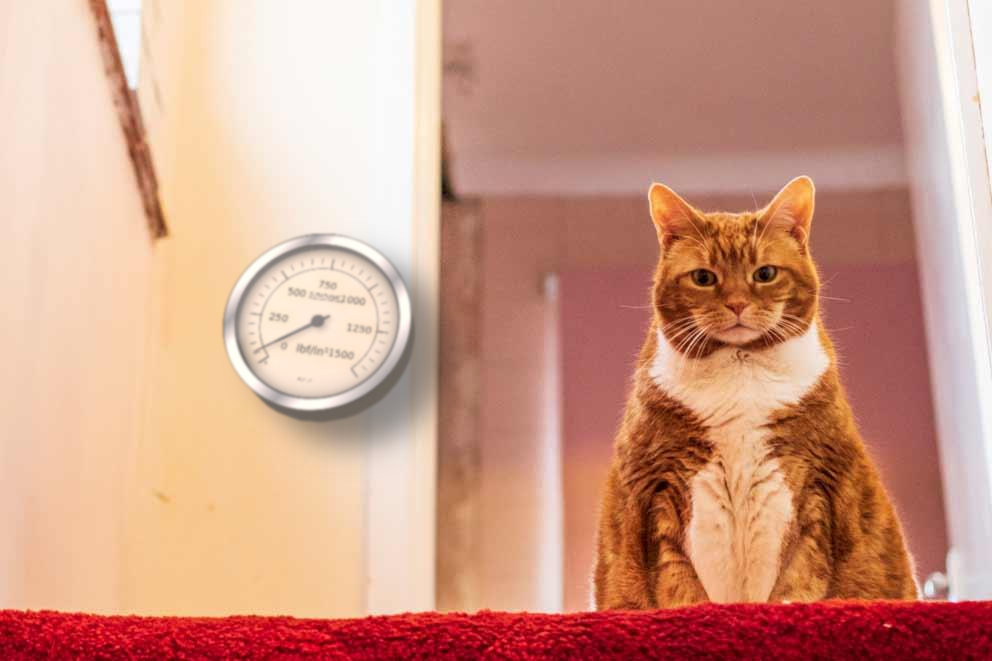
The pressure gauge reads 50 psi
